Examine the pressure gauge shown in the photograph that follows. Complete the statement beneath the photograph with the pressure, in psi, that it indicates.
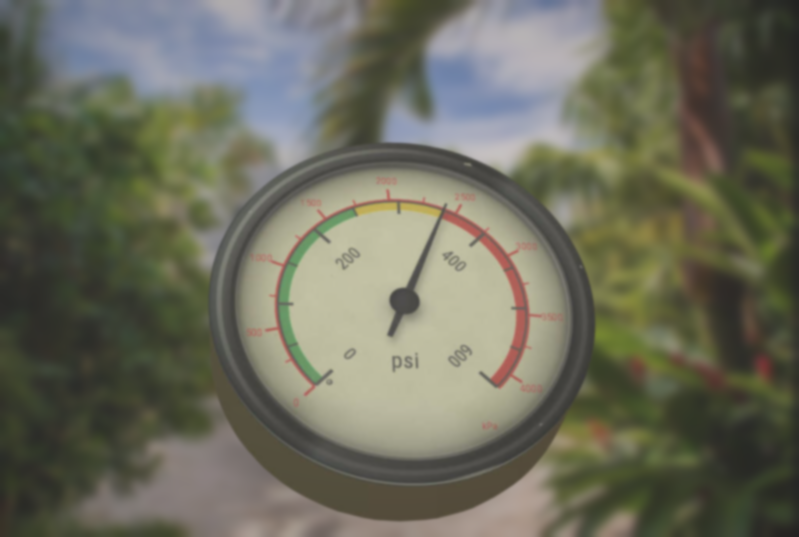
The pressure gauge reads 350 psi
